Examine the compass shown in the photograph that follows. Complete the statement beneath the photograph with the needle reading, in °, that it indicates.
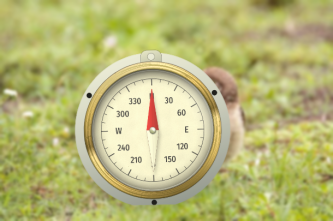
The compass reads 0 °
